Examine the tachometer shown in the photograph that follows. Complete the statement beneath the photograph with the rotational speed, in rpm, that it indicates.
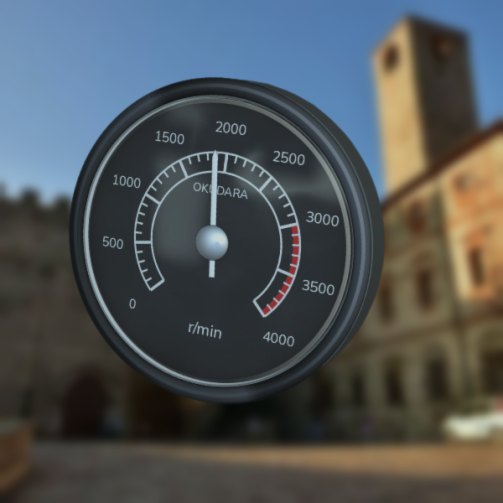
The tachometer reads 1900 rpm
